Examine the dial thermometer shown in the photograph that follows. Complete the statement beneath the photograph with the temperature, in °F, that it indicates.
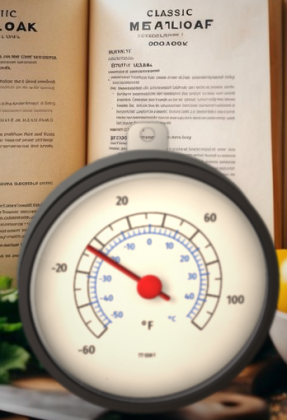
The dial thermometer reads -5 °F
